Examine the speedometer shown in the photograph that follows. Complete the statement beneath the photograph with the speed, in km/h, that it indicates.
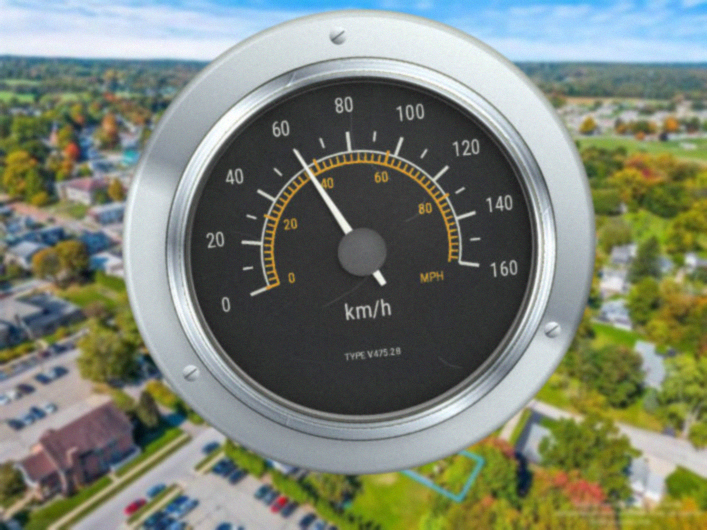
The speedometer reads 60 km/h
